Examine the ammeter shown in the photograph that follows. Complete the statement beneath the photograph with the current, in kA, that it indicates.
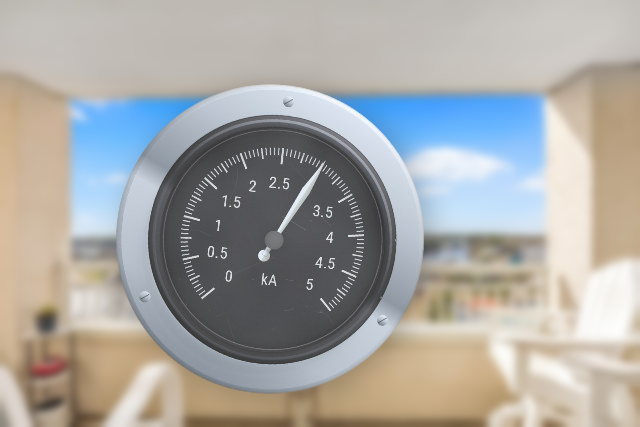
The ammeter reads 3 kA
